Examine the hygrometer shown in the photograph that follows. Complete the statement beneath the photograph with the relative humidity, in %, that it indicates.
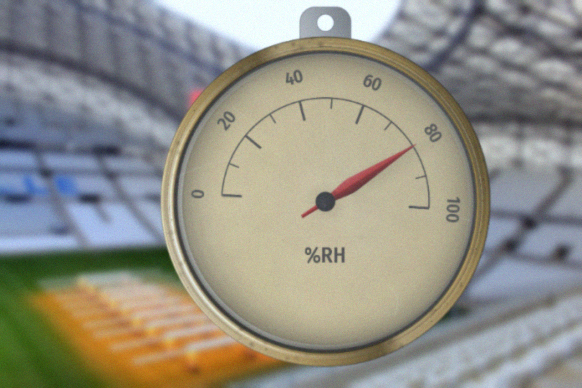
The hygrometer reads 80 %
